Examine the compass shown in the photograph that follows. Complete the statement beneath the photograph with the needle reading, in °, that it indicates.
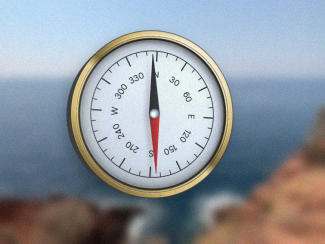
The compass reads 175 °
